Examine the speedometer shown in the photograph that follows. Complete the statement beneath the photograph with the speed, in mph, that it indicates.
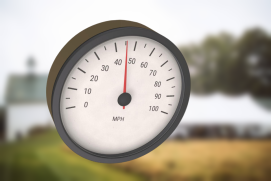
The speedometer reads 45 mph
